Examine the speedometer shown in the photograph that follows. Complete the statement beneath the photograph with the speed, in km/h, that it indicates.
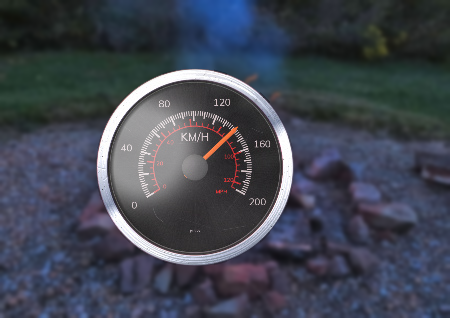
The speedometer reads 140 km/h
